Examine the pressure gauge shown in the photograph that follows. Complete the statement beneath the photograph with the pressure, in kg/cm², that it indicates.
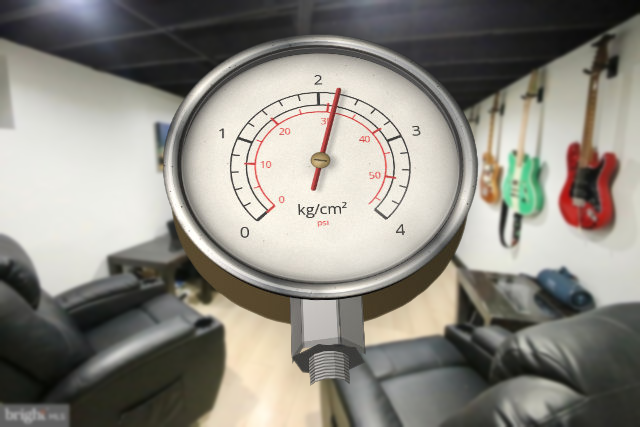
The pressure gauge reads 2.2 kg/cm²
